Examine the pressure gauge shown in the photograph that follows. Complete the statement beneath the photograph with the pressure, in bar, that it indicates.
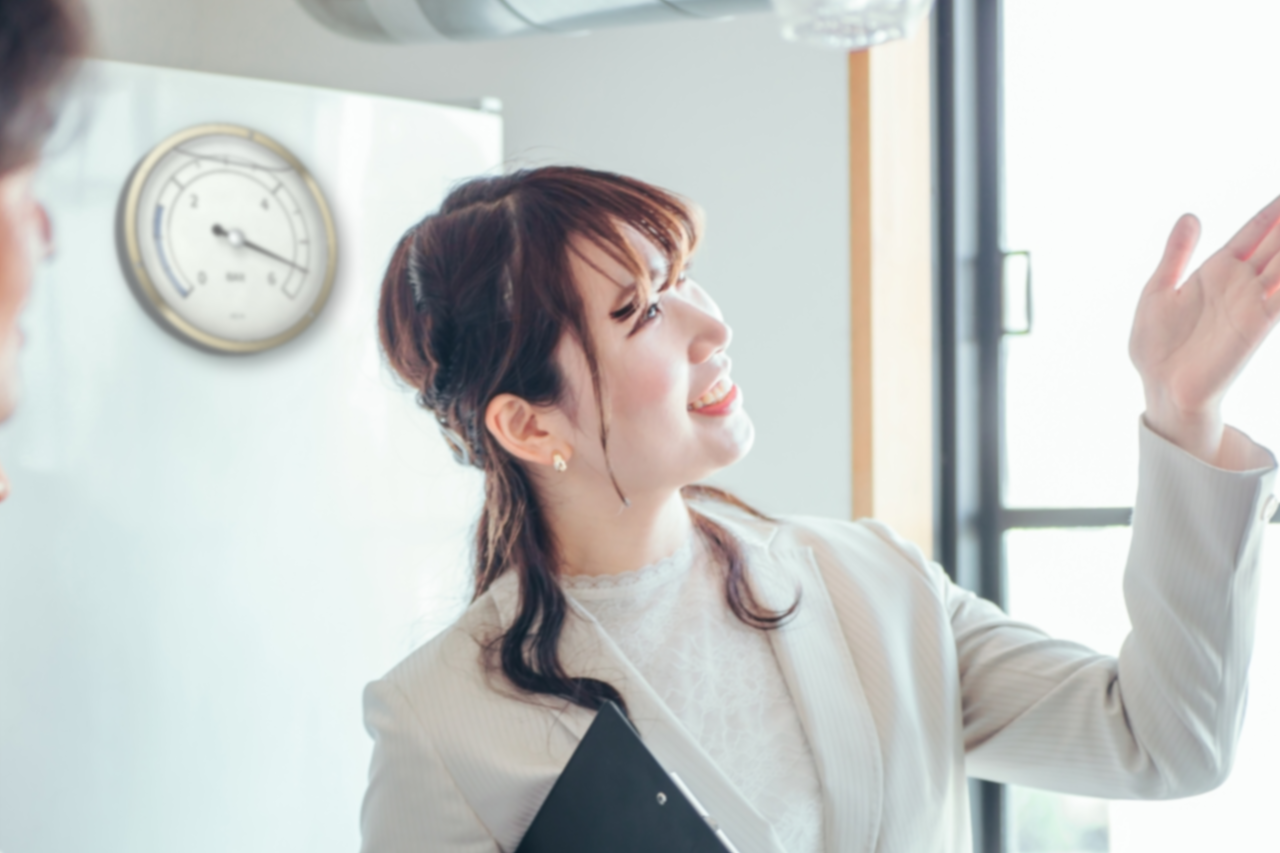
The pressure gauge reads 5.5 bar
